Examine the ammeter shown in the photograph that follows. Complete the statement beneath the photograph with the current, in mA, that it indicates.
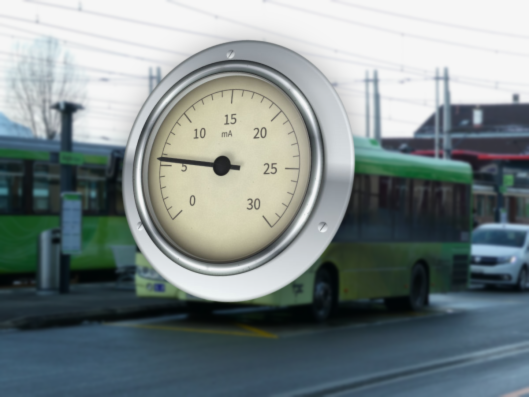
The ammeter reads 5.5 mA
